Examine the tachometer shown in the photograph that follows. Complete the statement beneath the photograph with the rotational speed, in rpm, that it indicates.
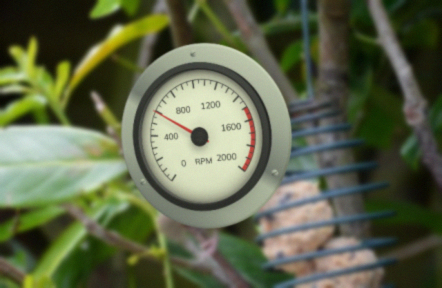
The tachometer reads 600 rpm
